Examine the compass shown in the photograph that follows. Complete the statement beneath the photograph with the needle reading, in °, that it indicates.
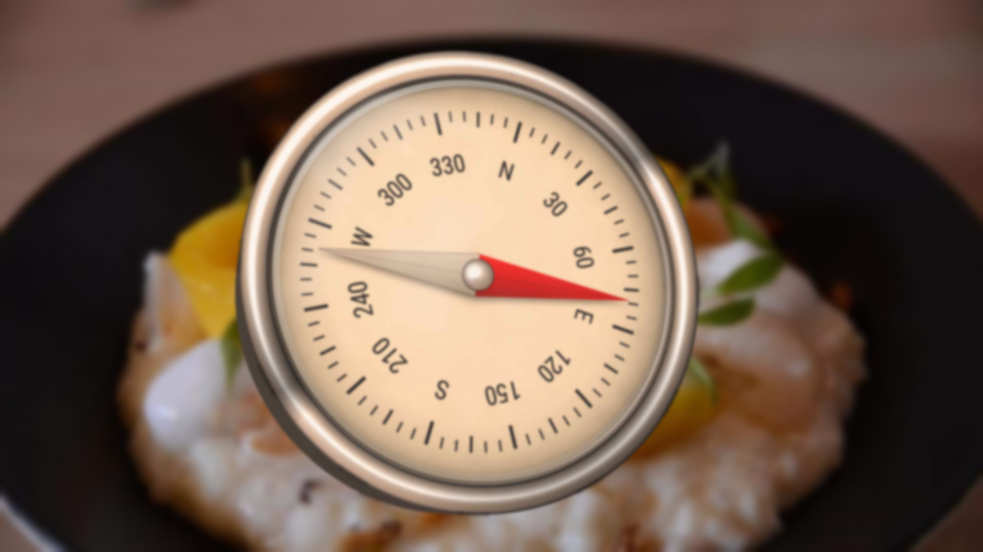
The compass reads 80 °
